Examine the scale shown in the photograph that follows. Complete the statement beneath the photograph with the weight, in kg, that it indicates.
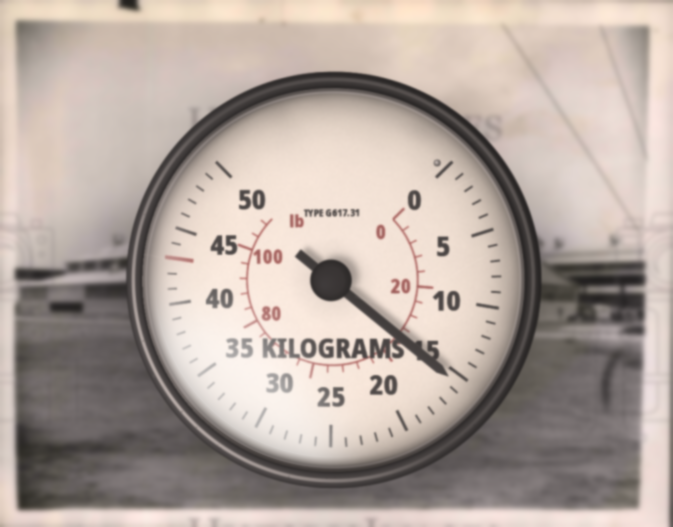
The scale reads 15.5 kg
